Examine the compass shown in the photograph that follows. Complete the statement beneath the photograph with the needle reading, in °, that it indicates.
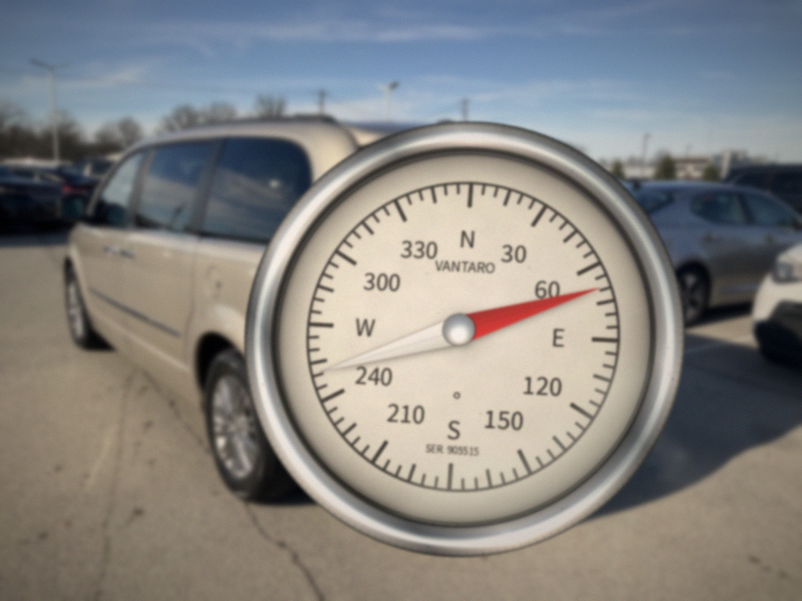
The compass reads 70 °
